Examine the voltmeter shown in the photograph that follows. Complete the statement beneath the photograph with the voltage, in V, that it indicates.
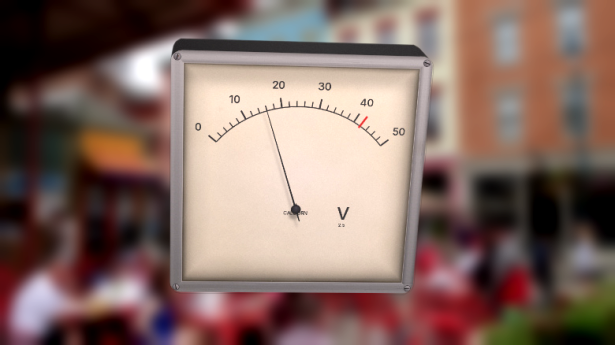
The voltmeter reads 16 V
